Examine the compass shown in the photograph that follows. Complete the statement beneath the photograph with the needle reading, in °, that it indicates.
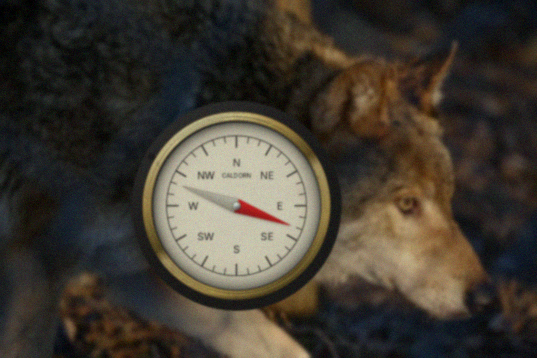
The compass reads 110 °
